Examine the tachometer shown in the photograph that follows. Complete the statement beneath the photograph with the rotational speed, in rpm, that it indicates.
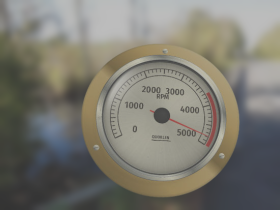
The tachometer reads 4800 rpm
